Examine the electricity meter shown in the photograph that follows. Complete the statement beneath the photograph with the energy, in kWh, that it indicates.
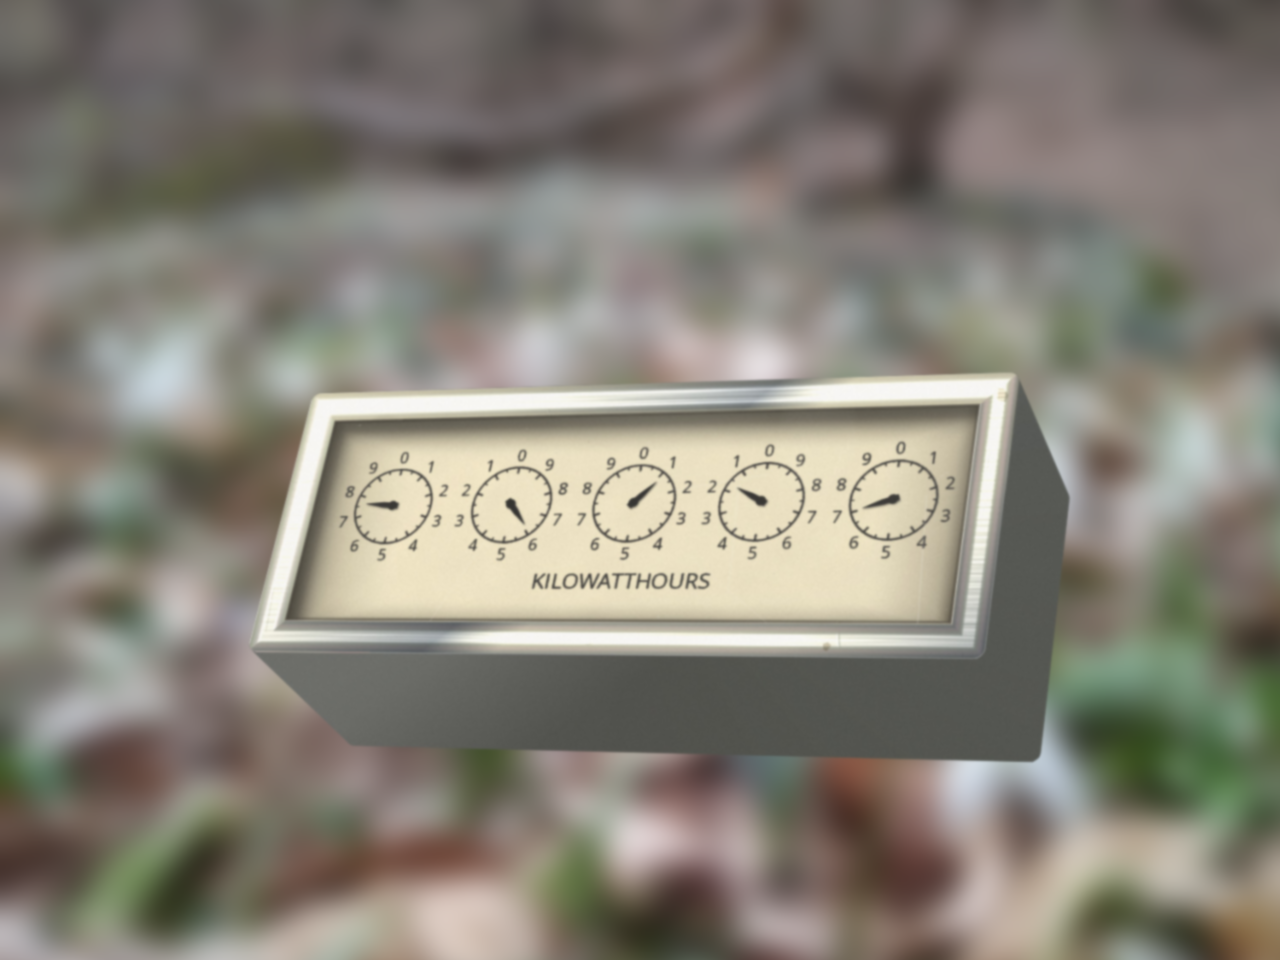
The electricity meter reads 76117 kWh
